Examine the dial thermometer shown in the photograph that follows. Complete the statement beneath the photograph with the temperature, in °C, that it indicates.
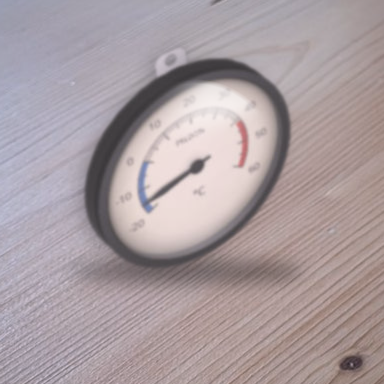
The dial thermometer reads -15 °C
